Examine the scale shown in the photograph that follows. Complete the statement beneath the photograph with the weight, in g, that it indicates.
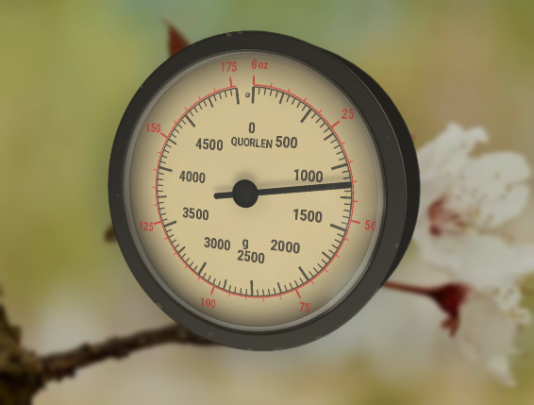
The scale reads 1150 g
